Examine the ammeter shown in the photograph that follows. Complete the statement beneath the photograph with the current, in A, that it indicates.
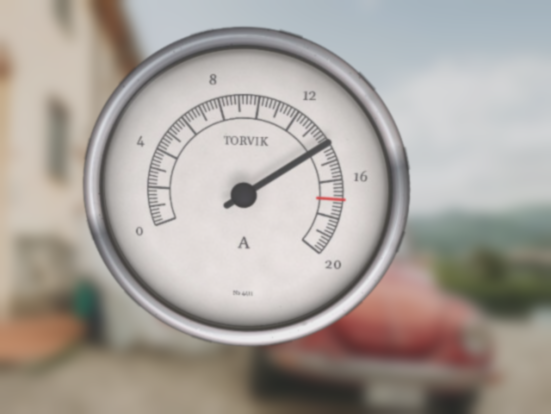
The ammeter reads 14 A
